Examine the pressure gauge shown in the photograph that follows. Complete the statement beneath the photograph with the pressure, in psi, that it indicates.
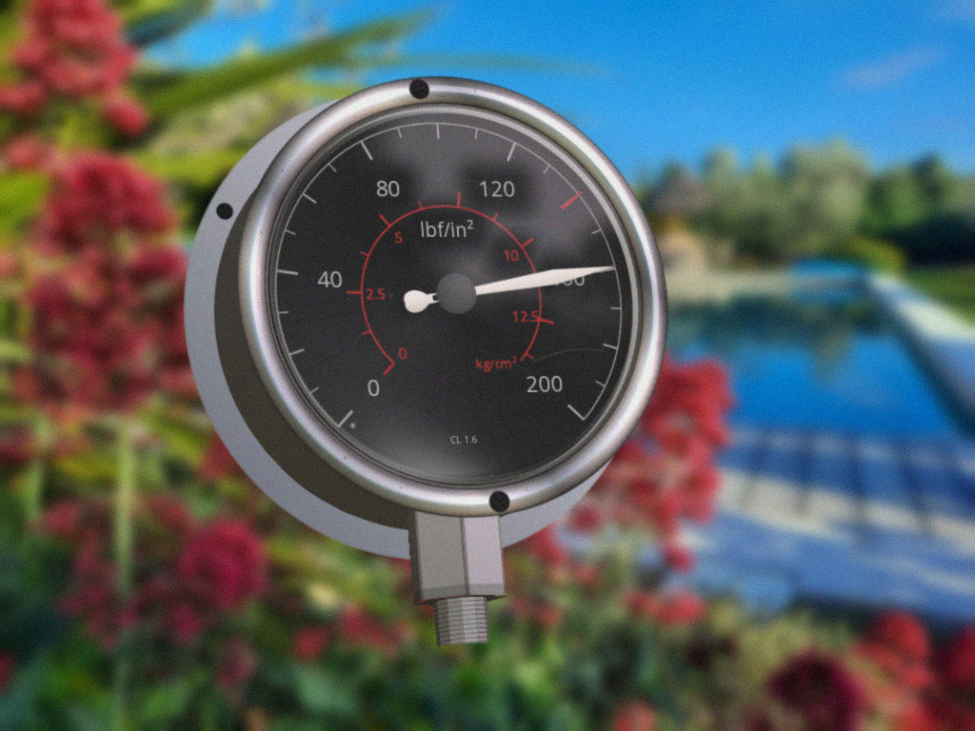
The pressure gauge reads 160 psi
